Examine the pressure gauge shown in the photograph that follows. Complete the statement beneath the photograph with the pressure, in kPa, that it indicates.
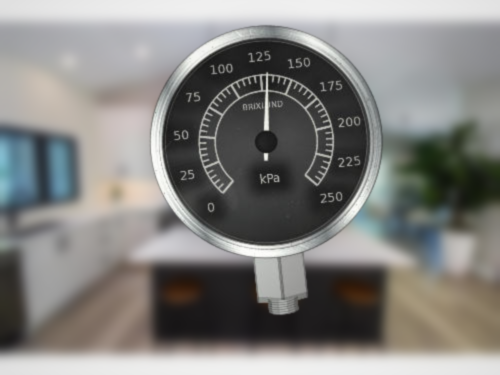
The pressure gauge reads 130 kPa
